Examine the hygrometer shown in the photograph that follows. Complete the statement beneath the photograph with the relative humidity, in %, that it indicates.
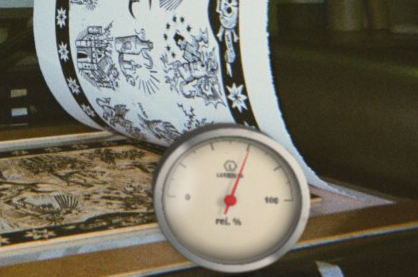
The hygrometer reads 60 %
